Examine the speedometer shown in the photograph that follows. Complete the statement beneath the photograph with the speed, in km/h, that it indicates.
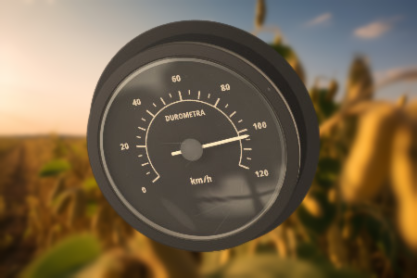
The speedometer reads 102.5 km/h
